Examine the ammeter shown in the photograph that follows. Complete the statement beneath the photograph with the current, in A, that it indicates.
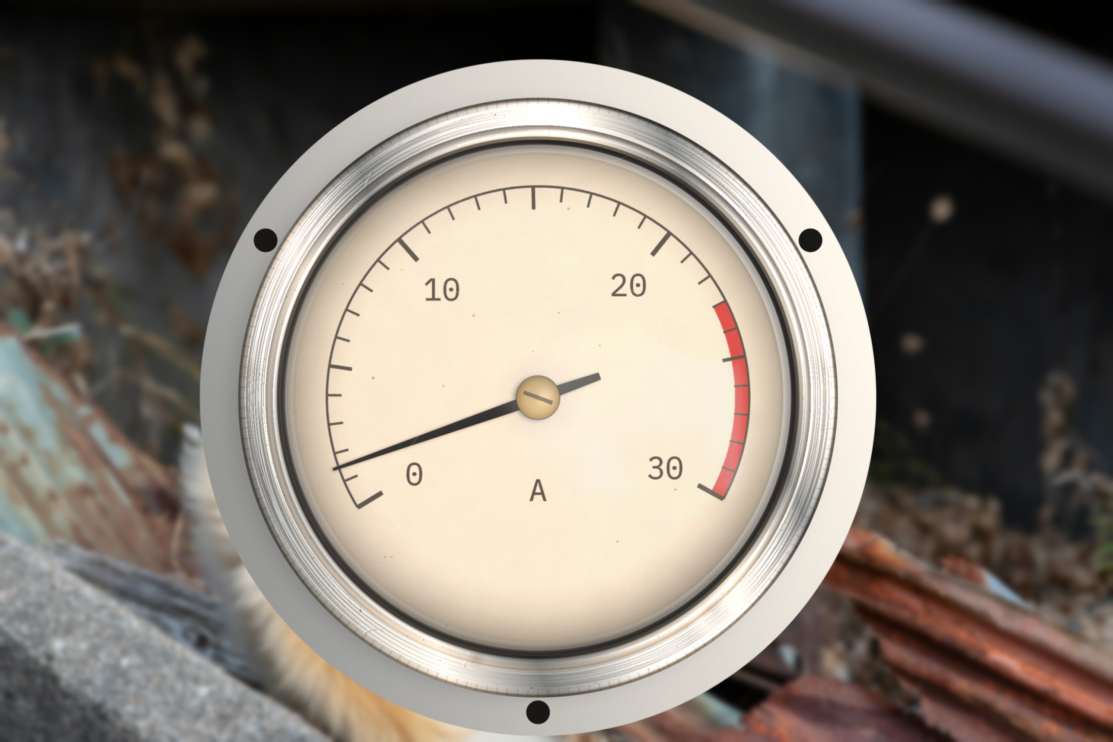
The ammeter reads 1.5 A
